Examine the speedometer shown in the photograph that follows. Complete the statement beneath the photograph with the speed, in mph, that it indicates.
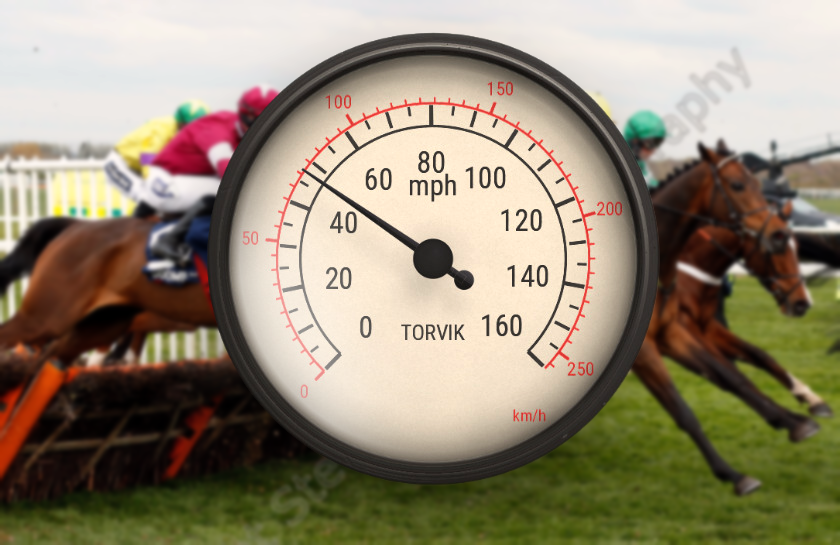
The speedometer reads 47.5 mph
